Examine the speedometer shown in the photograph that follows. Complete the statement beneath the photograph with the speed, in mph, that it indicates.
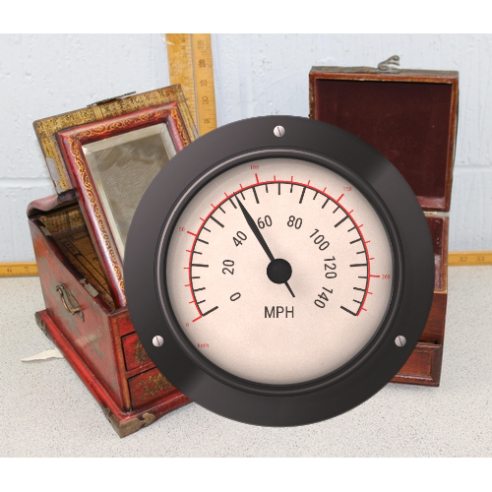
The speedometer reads 52.5 mph
